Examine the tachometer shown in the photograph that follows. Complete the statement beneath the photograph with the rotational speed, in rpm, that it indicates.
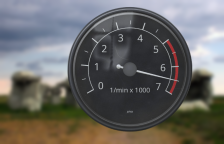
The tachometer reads 6500 rpm
